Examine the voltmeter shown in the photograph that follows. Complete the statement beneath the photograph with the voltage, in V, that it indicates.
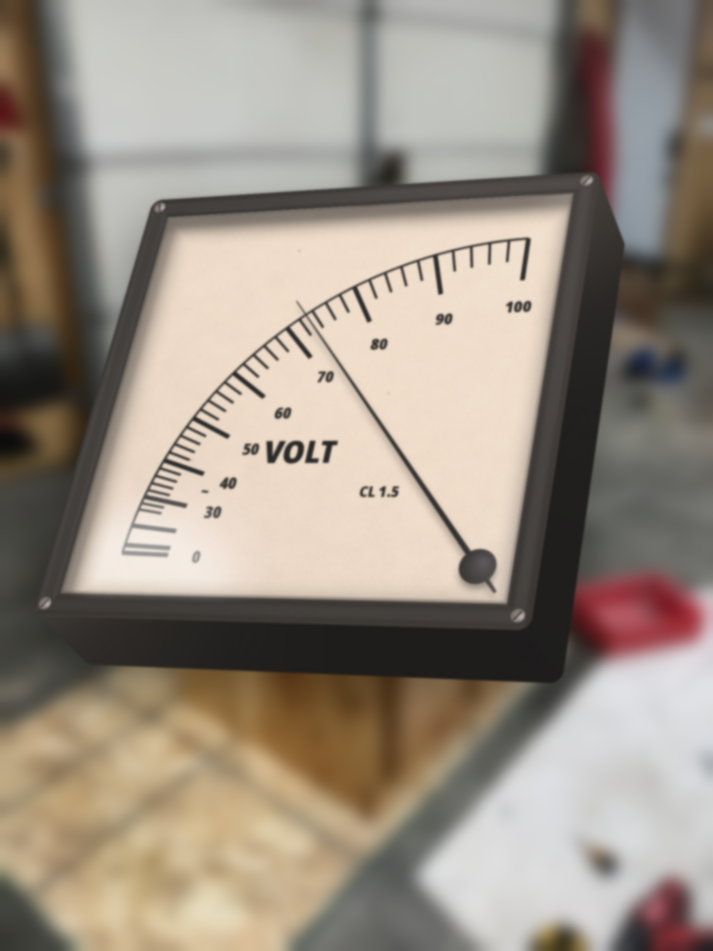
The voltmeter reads 73 V
